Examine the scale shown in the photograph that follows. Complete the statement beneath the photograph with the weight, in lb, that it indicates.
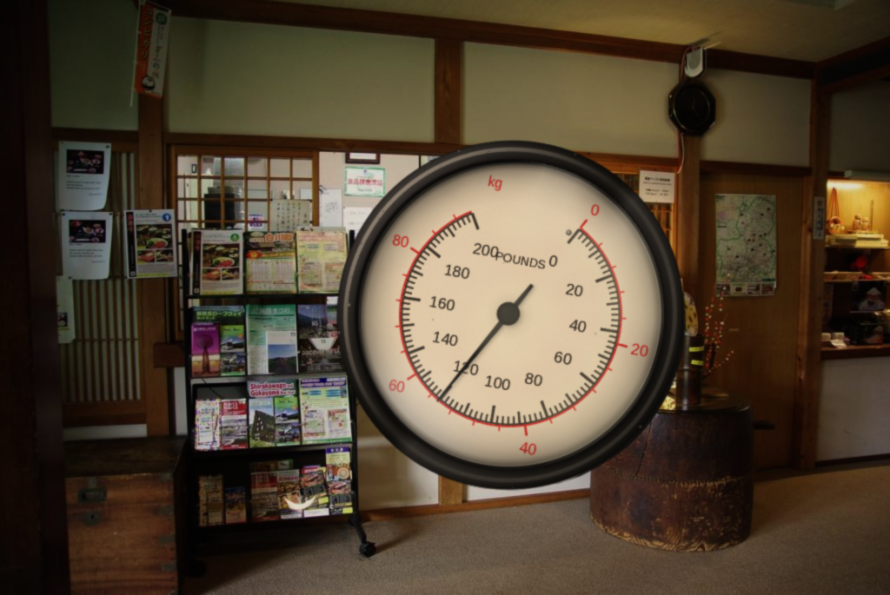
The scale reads 120 lb
